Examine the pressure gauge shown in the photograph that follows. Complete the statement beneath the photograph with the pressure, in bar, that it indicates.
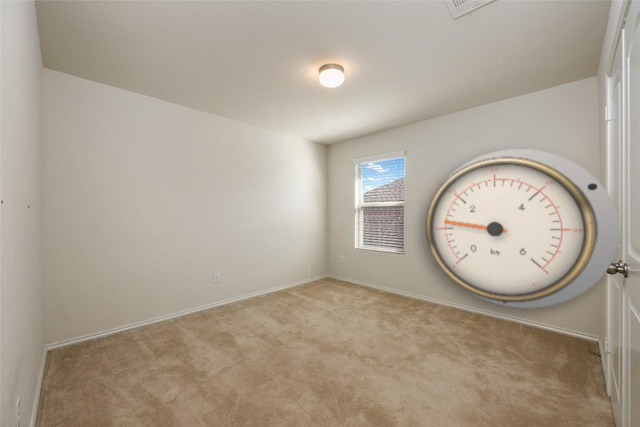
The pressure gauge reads 1.2 bar
